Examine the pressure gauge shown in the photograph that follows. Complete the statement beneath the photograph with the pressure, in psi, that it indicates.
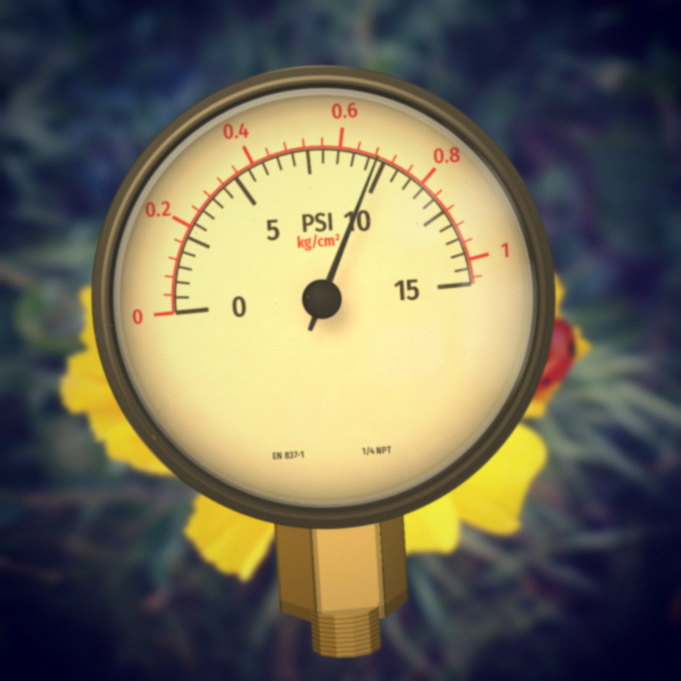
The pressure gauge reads 9.75 psi
